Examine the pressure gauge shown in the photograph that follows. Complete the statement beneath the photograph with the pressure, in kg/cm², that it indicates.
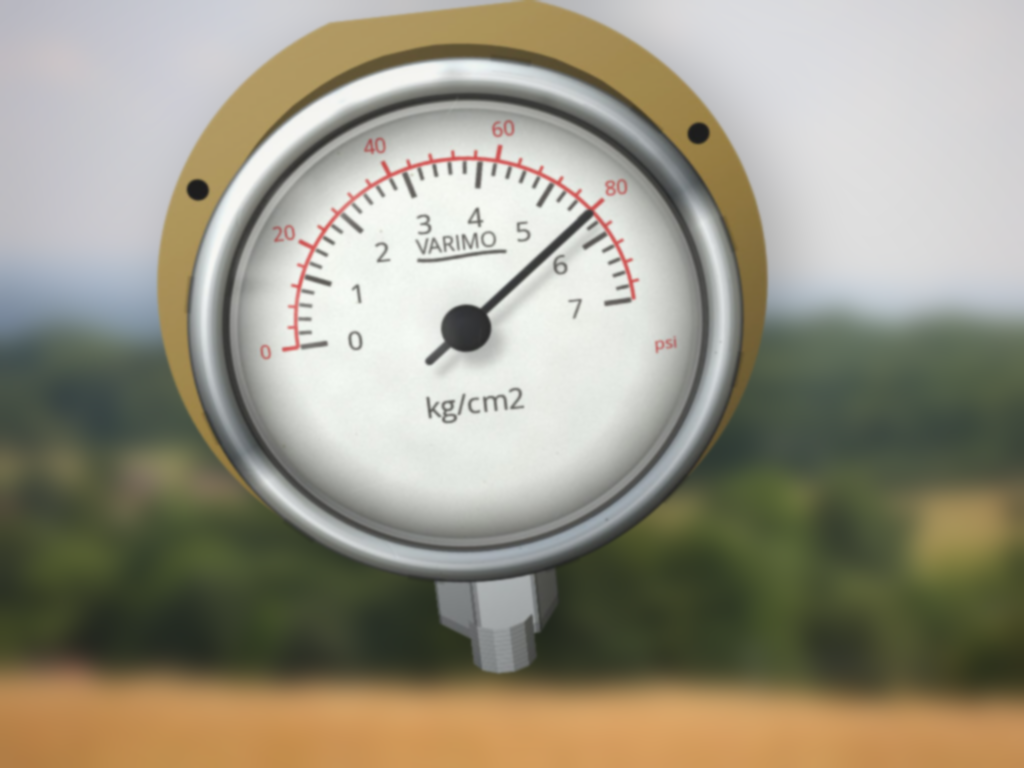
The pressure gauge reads 5.6 kg/cm²
